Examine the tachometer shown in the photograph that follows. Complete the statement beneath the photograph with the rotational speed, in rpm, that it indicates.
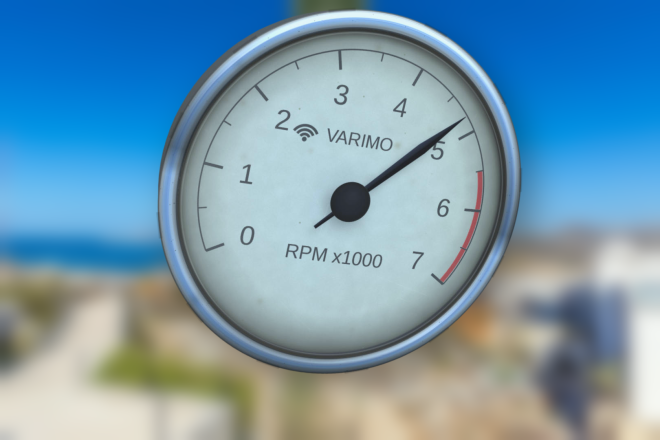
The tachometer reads 4750 rpm
